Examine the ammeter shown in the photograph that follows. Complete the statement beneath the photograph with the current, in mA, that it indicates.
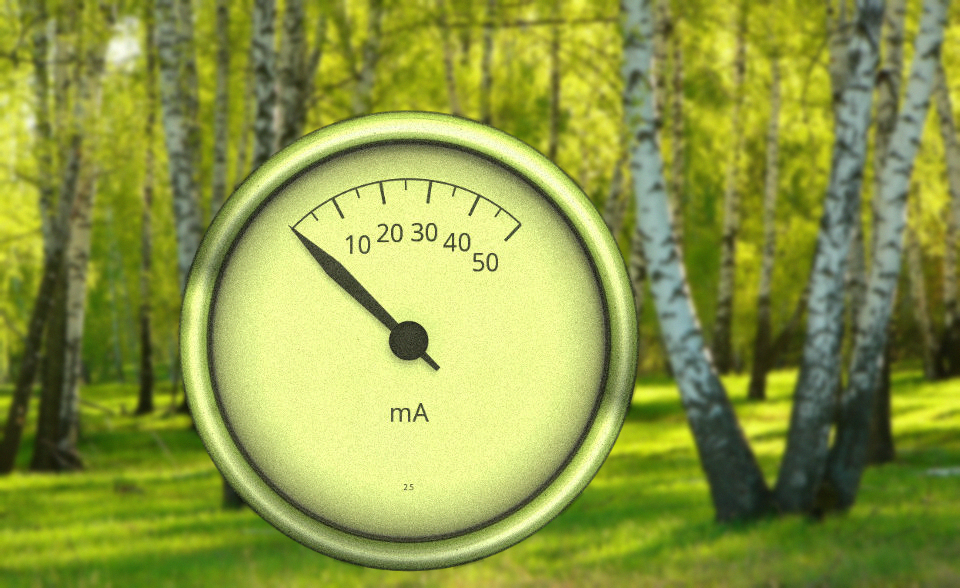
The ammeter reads 0 mA
